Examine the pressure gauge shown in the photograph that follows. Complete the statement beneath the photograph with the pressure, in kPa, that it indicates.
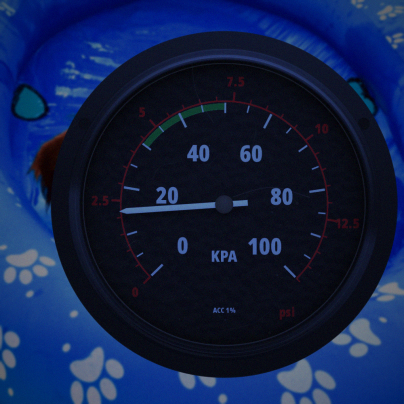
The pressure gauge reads 15 kPa
